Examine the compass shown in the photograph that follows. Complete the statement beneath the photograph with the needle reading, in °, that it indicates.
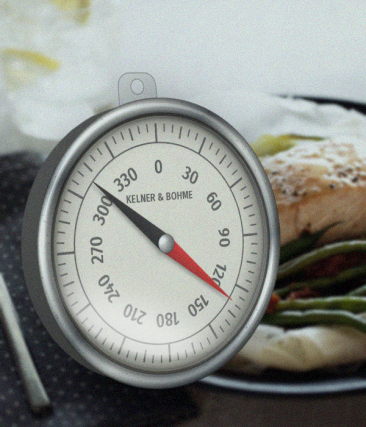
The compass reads 130 °
